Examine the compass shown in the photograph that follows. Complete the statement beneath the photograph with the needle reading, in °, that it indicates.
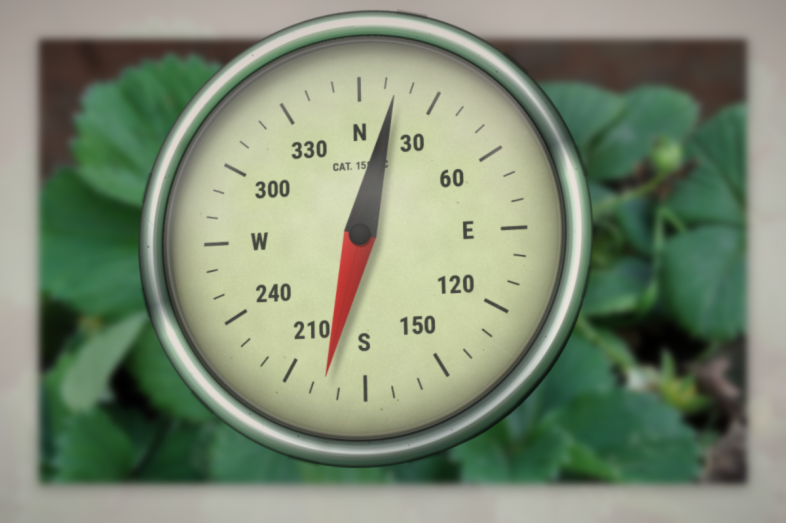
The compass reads 195 °
